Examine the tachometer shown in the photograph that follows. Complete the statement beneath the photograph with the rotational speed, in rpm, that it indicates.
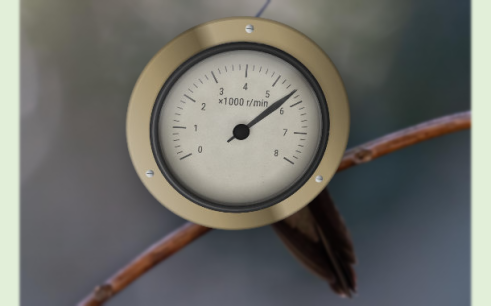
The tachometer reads 5600 rpm
